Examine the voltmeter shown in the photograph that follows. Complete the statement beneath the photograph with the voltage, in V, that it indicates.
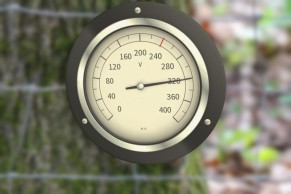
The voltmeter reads 320 V
